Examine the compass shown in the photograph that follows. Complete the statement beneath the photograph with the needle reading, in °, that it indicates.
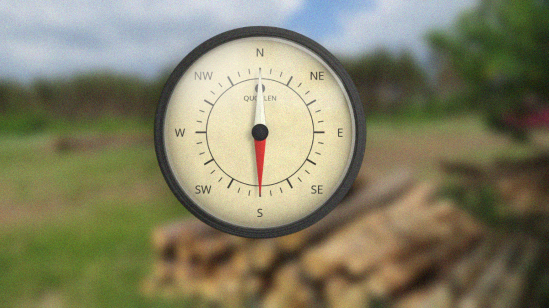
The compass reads 180 °
